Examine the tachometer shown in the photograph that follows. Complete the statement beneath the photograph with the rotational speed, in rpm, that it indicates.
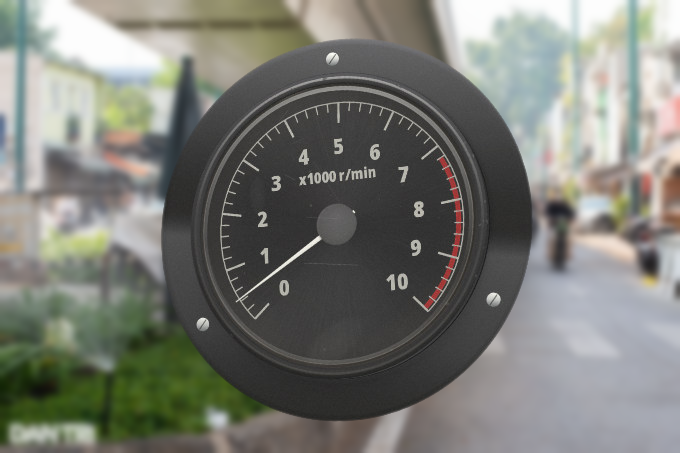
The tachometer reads 400 rpm
